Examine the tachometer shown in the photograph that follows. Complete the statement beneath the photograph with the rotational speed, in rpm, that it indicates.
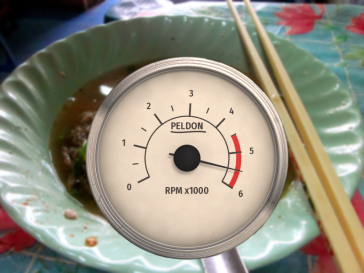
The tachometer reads 5500 rpm
